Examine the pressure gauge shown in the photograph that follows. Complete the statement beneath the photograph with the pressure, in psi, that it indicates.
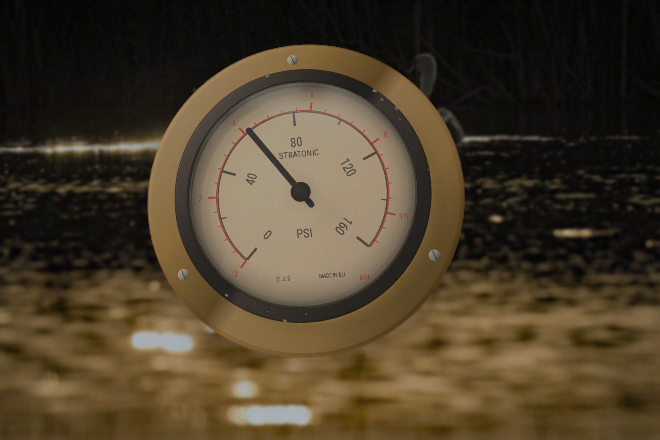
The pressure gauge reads 60 psi
